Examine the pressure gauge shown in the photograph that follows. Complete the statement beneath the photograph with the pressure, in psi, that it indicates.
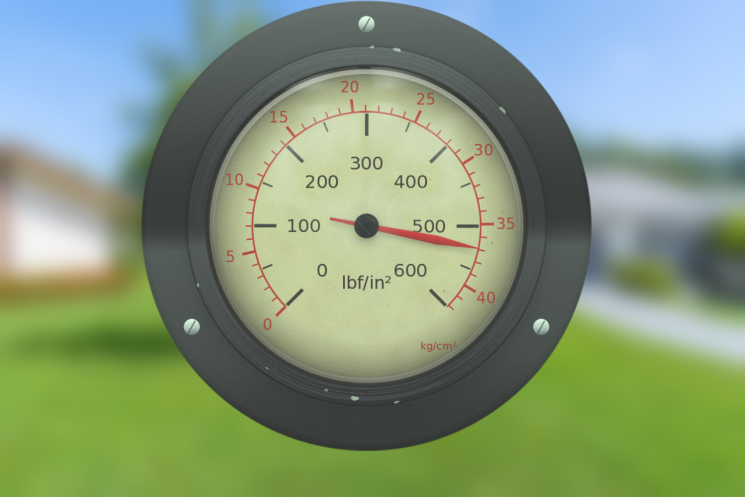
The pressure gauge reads 525 psi
